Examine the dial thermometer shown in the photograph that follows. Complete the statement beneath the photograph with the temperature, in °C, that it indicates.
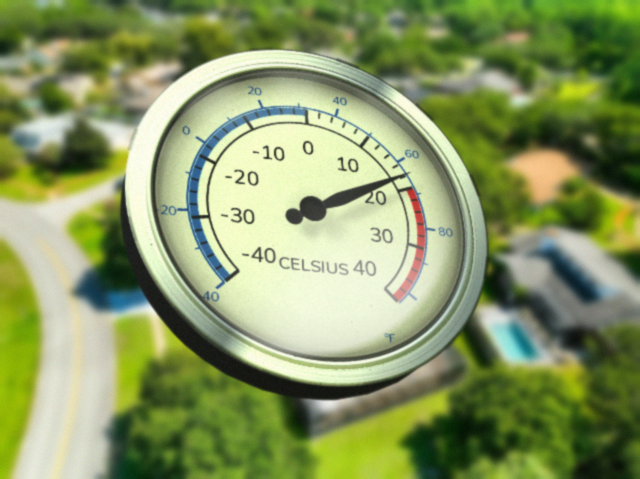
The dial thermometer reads 18 °C
